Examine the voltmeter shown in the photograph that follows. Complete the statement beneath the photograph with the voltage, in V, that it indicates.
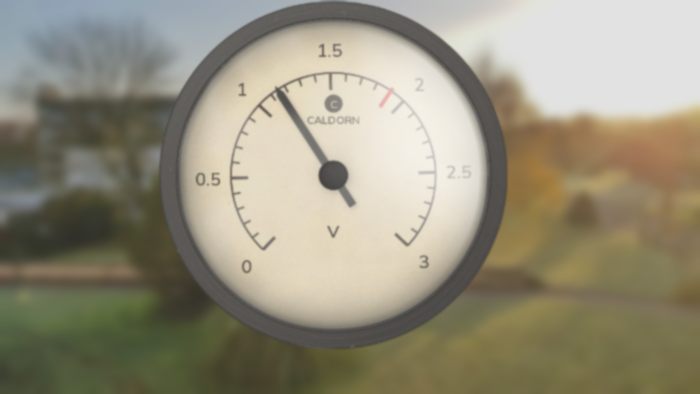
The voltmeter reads 1.15 V
